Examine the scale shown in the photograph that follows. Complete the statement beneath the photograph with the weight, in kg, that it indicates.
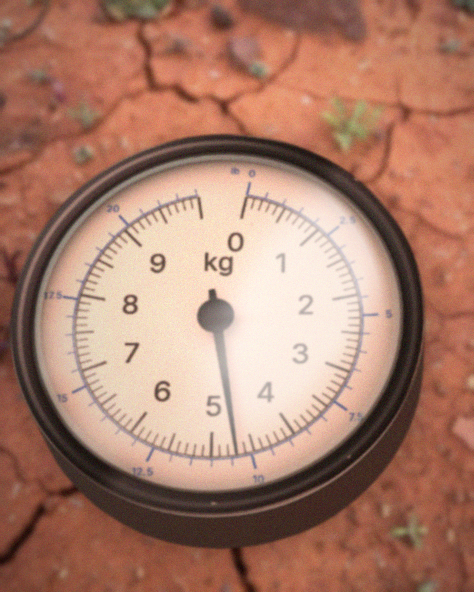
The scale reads 4.7 kg
